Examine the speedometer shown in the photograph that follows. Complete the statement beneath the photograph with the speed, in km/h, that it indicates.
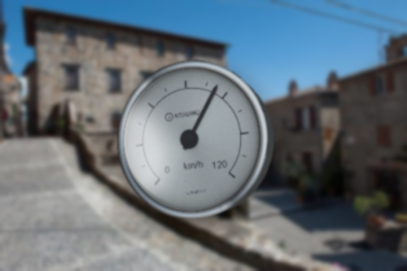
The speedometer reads 75 km/h
